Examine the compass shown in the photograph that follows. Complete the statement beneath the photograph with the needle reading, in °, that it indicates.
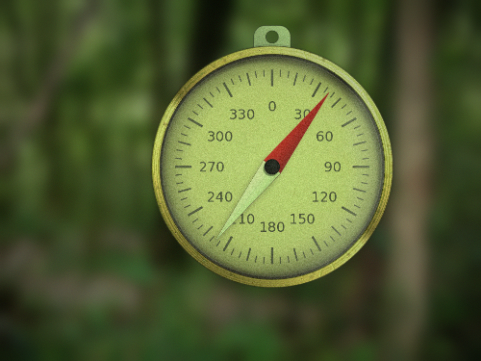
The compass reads 37.5 °
